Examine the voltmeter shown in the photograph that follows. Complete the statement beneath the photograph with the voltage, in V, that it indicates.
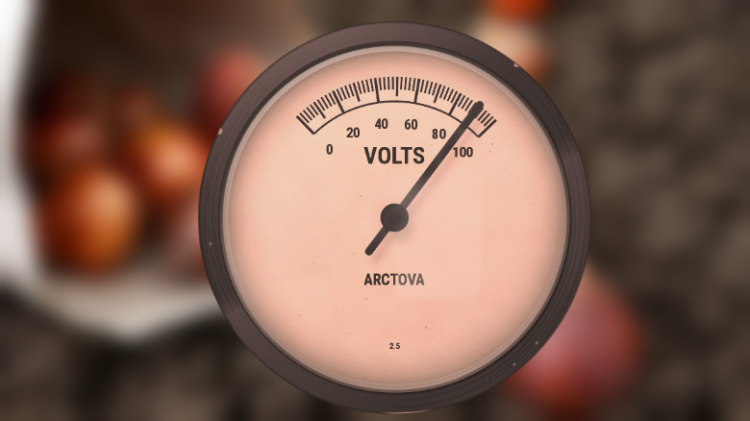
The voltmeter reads 90 V
